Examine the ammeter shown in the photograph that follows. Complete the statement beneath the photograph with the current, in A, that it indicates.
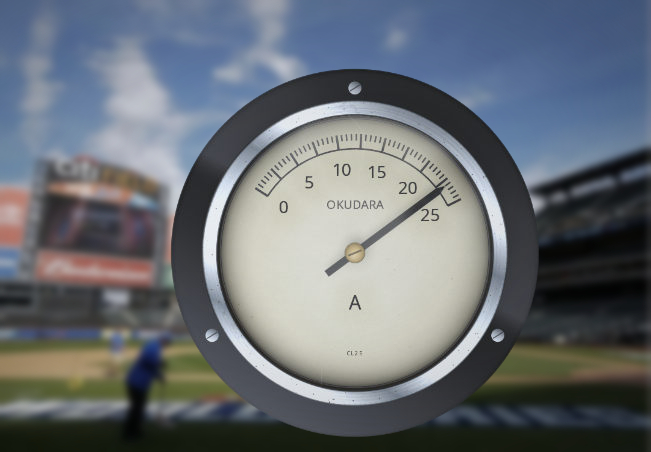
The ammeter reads 23 A
